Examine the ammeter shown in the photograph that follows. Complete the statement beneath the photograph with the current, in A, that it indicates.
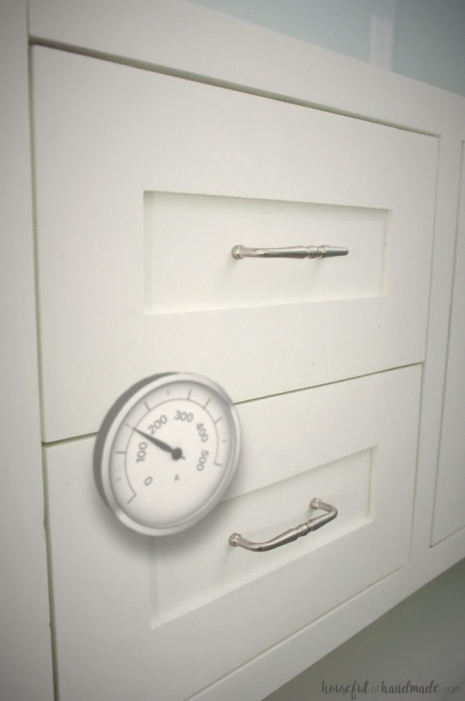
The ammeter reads 150 A
